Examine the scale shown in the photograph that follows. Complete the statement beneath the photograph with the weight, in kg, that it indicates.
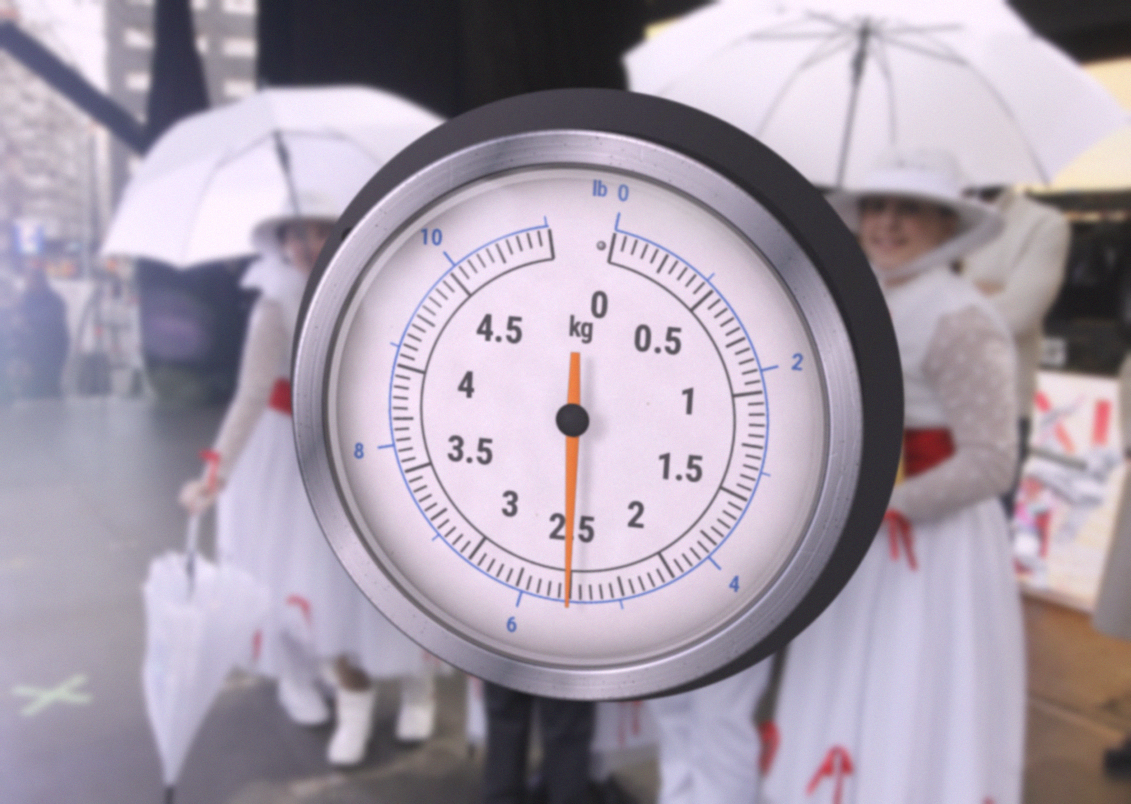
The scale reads 2.5 kg
